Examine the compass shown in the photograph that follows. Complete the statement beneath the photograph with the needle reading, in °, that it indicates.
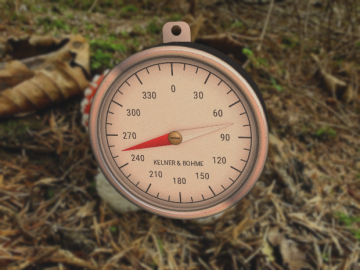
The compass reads 255 °
